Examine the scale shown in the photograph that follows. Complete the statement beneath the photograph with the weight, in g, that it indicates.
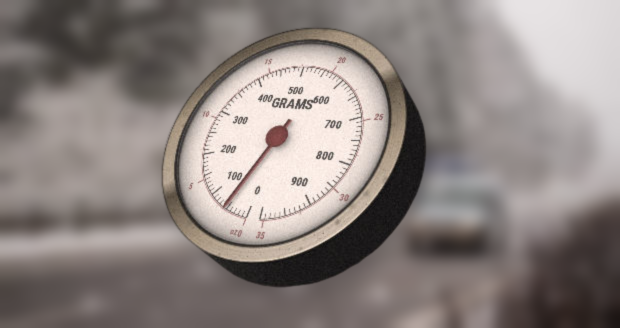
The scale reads 50 g
